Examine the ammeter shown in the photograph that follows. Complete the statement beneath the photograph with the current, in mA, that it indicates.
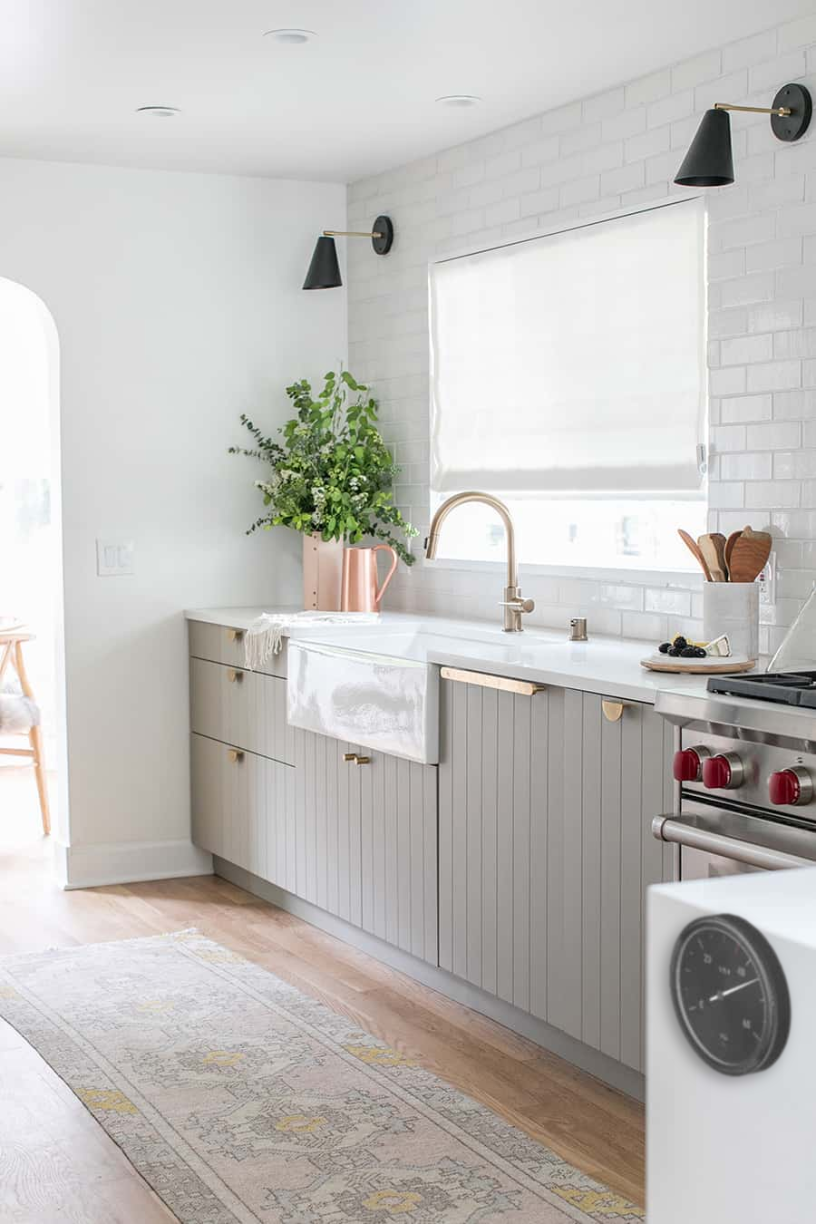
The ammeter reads 45 mA
